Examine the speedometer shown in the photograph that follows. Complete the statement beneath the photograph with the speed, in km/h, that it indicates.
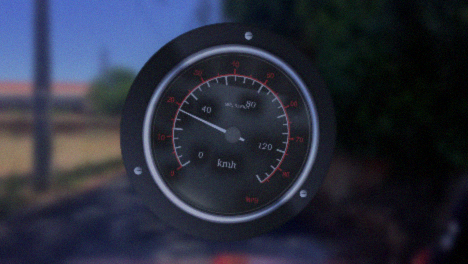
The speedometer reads 30 km/h
